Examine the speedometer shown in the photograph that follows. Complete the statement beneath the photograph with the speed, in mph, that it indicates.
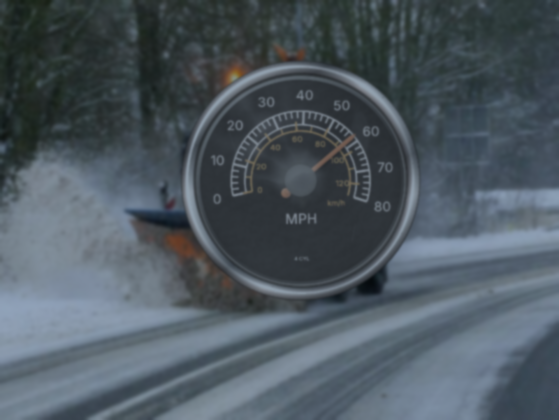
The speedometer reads 58 mph
